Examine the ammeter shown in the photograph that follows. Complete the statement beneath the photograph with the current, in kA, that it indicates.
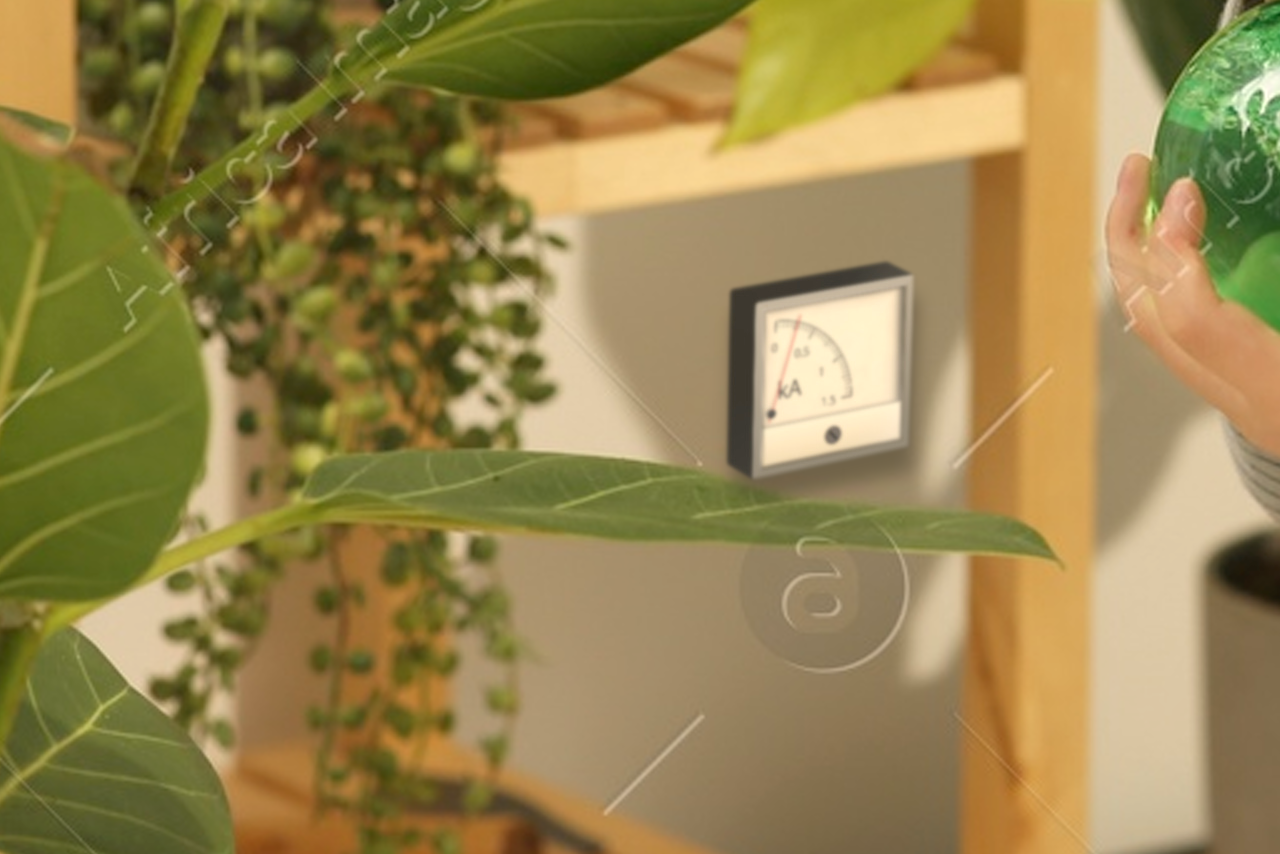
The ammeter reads 0.25 kA
